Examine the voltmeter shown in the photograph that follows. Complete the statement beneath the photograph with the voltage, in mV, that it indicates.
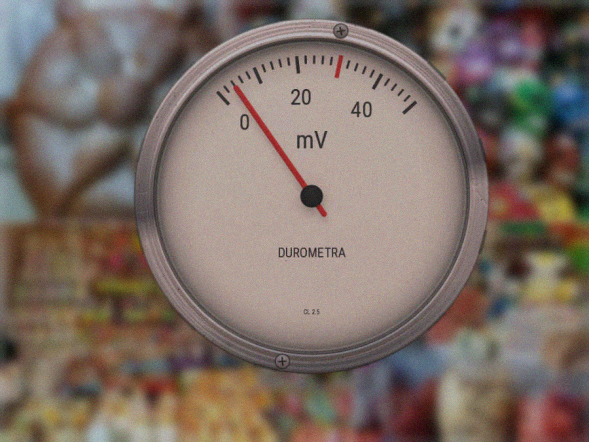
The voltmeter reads 4 mV
